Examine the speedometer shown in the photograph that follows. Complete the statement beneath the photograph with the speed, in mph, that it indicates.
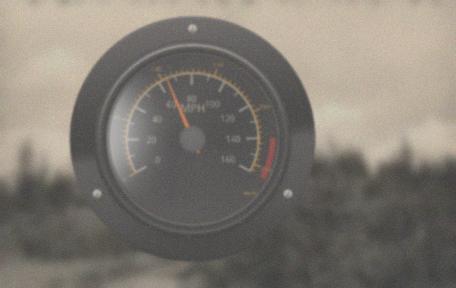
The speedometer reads 65 mph
